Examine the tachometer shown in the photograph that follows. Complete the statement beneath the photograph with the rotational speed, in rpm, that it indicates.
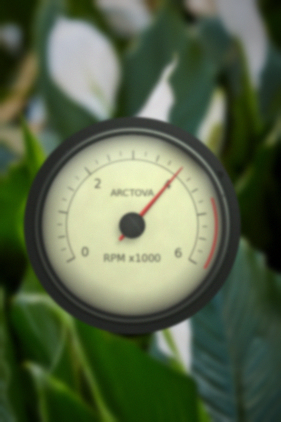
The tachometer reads 4000 rpm
